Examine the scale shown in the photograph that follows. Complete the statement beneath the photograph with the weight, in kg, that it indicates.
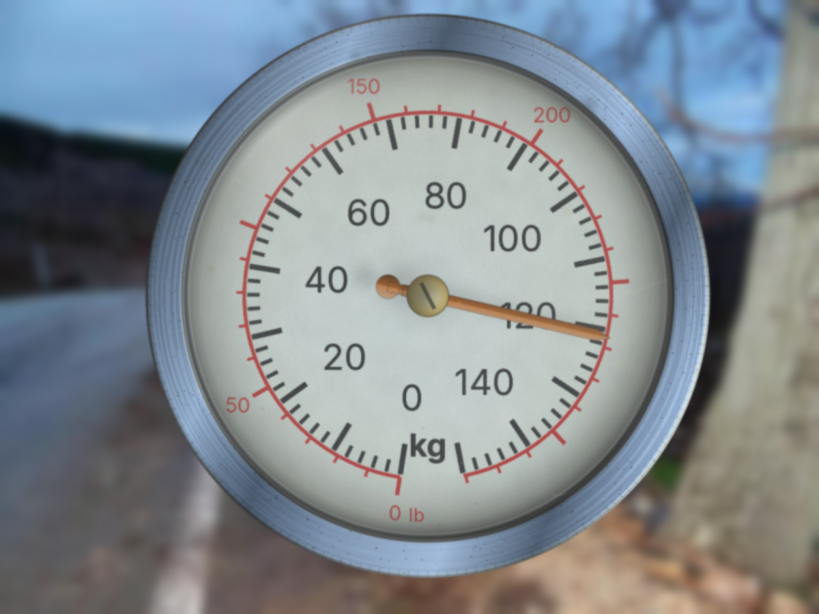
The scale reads 121 kg
